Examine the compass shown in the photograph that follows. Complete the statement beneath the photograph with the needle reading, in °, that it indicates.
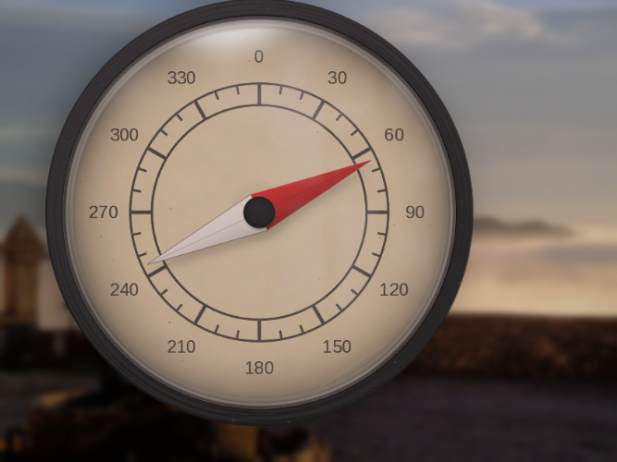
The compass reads 65 °
